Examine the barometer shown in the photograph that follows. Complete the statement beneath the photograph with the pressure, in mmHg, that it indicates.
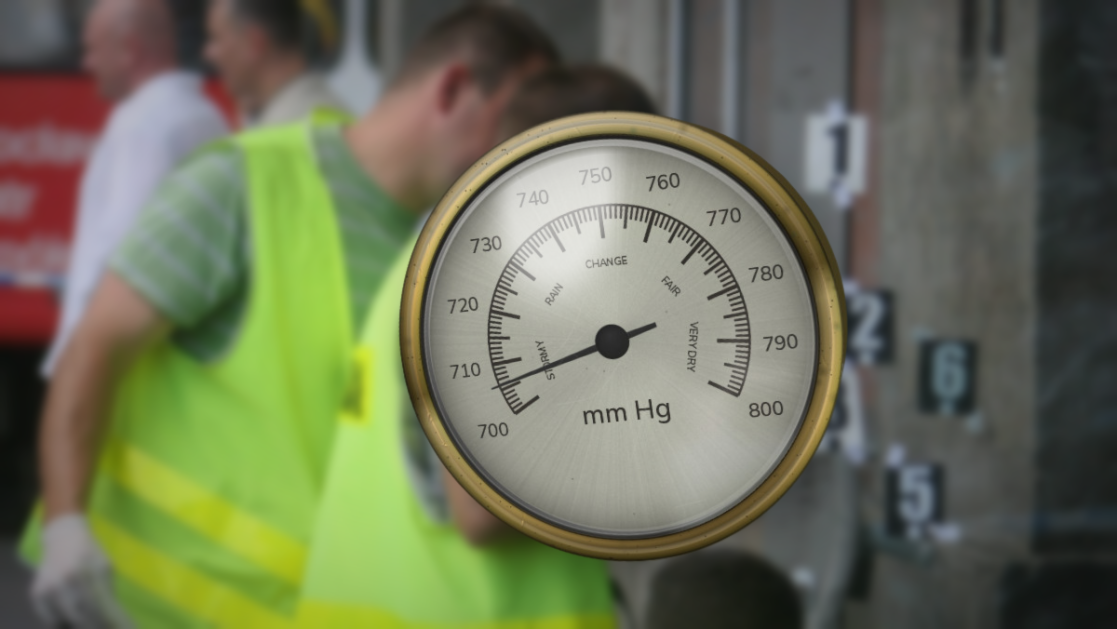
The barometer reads 706 mmHg
